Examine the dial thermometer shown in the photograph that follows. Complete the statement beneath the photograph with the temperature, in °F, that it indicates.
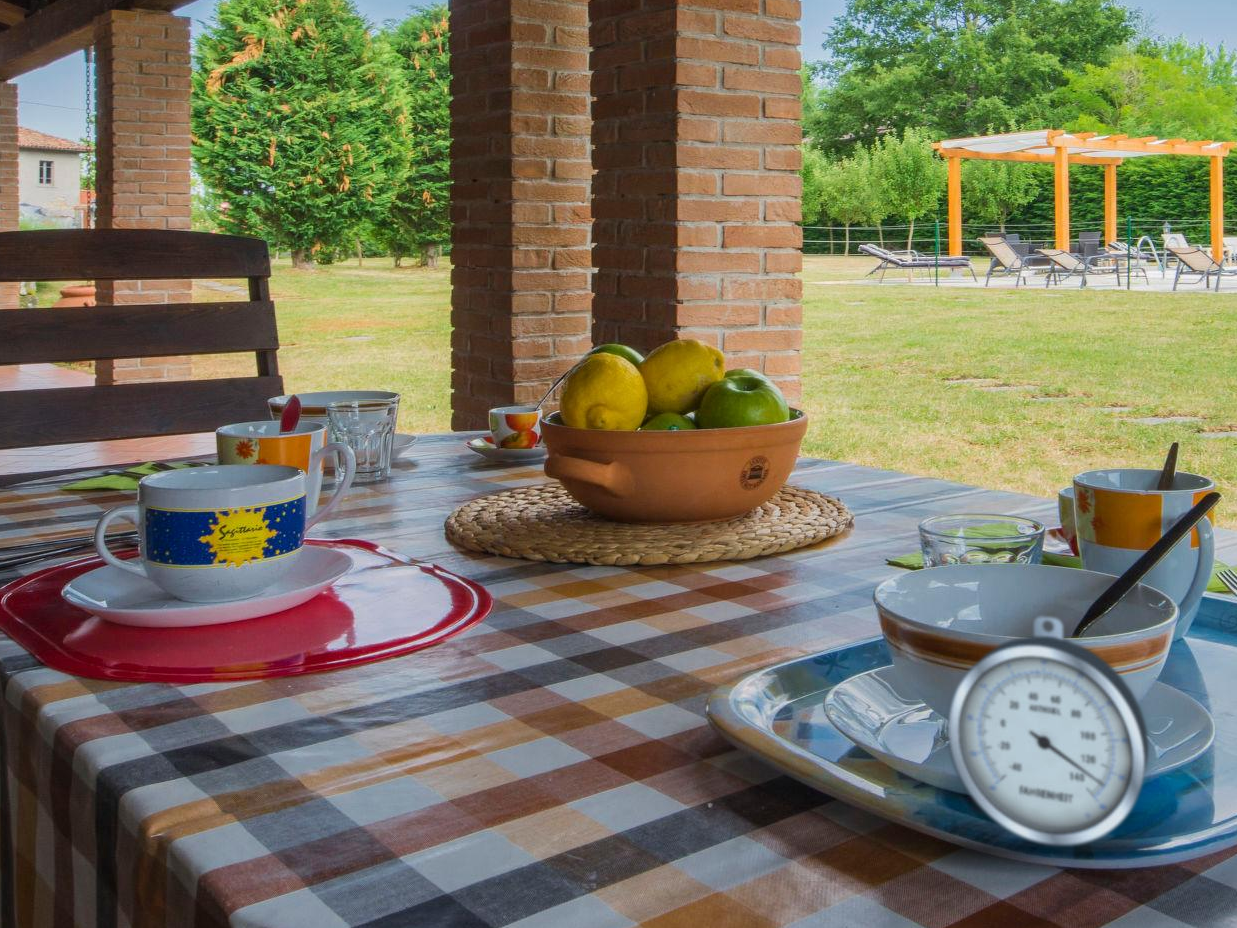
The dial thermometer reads 130 °F
